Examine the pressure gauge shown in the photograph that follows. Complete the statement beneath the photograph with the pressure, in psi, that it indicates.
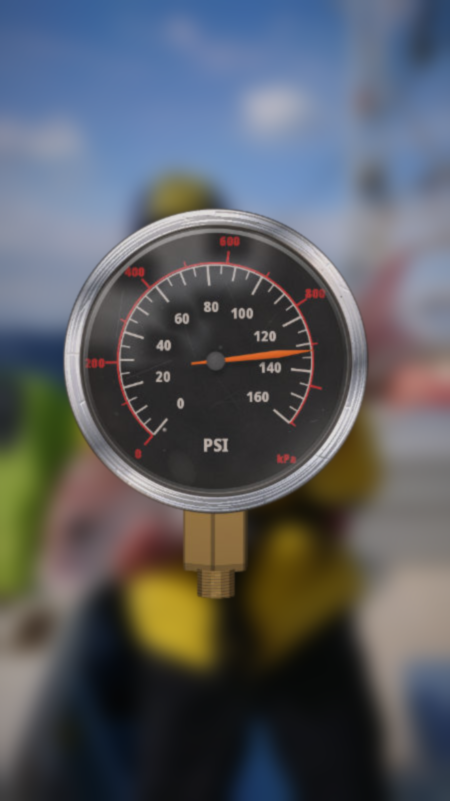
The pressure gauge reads 132.5 psi
